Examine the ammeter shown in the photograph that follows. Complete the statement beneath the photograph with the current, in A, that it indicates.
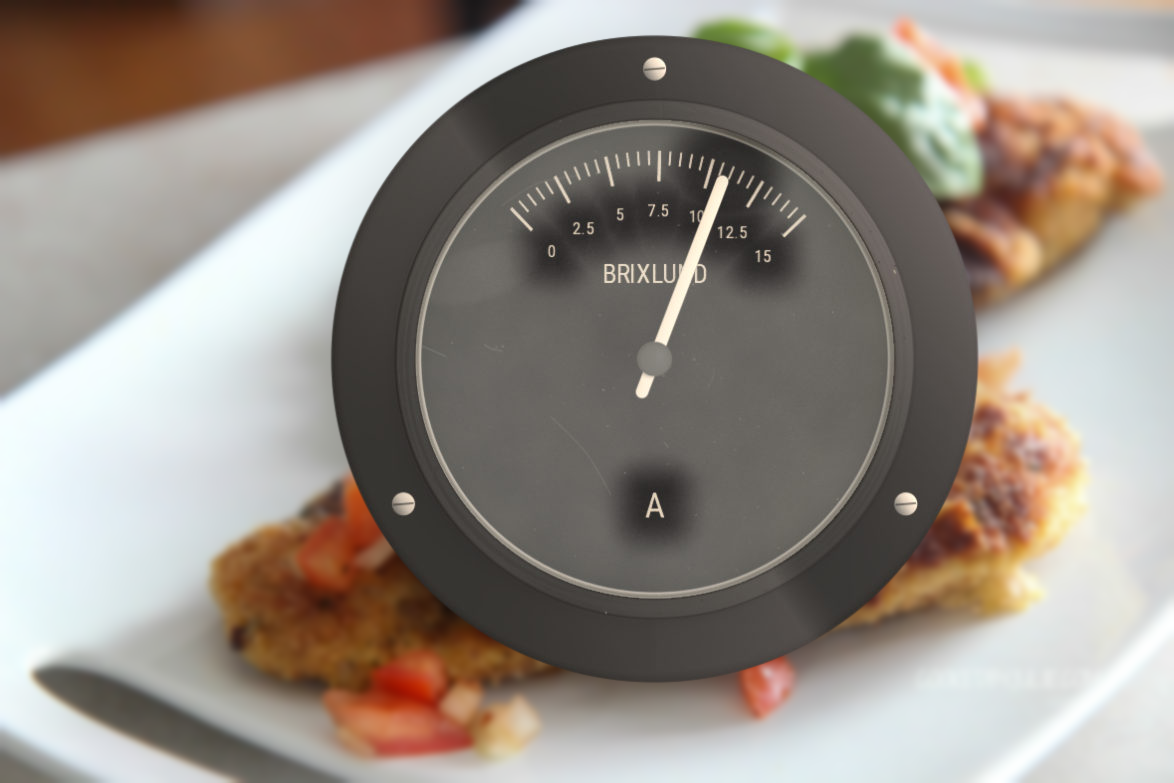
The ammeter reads 10.75 A
